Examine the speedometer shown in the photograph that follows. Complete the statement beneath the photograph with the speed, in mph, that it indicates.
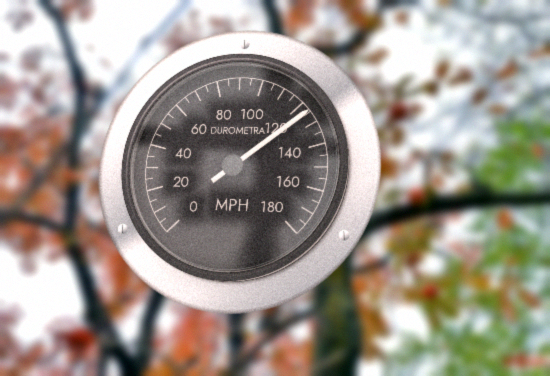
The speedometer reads 125 mph
